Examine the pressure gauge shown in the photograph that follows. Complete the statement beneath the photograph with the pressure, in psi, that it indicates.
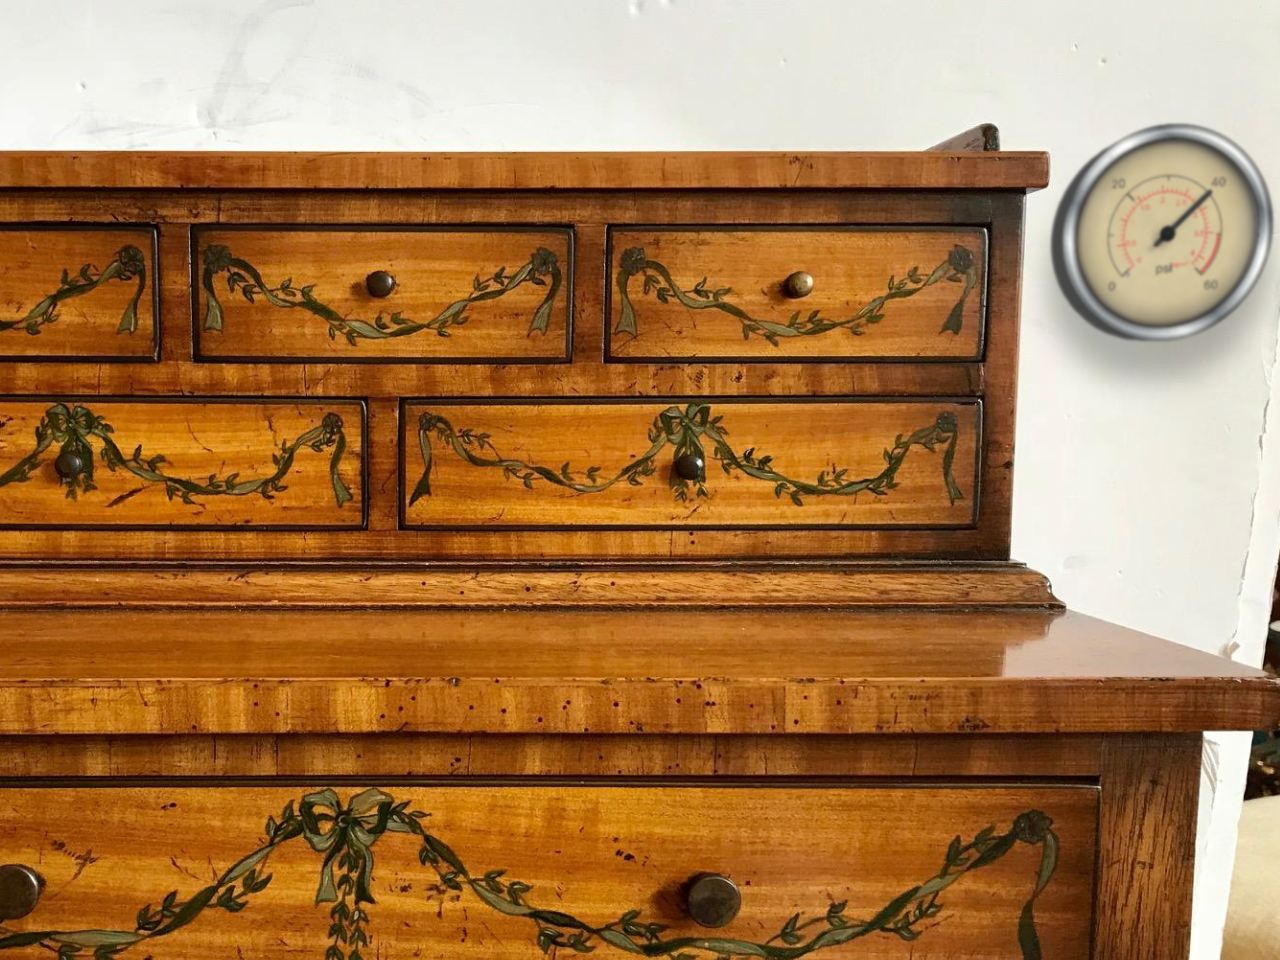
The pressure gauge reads 40 psi
